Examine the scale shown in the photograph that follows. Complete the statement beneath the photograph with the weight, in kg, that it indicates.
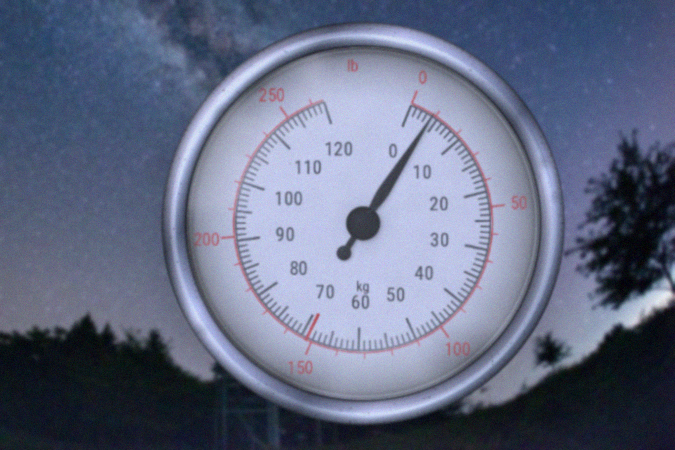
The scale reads 4 kg
